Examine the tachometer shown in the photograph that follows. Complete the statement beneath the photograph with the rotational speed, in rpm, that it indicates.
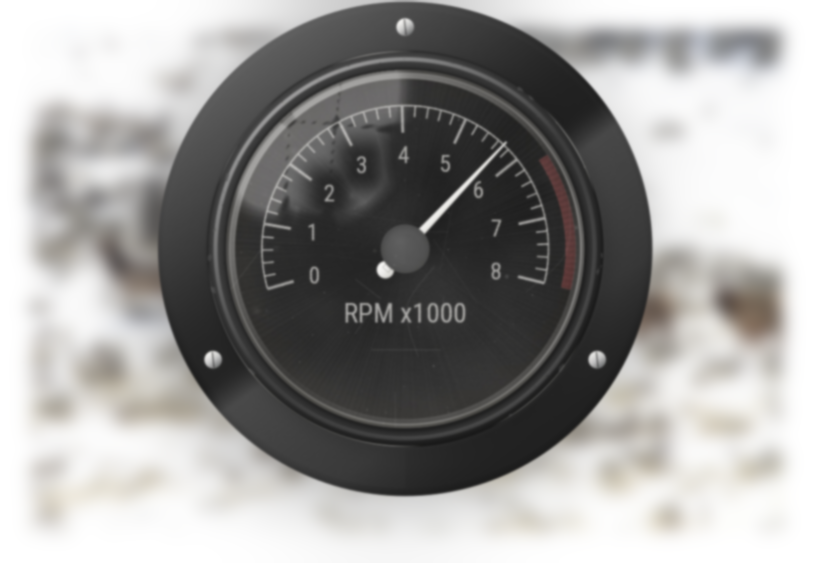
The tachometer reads 5700 rpm
